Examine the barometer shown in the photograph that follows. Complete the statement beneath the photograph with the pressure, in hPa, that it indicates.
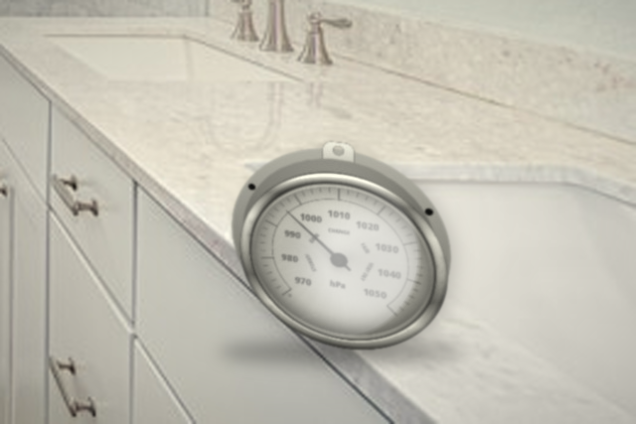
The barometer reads 996 hPa
